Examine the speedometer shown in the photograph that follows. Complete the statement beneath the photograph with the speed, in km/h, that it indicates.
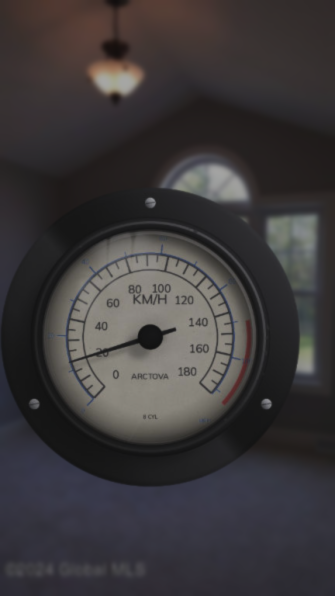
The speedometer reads 20 km/h
